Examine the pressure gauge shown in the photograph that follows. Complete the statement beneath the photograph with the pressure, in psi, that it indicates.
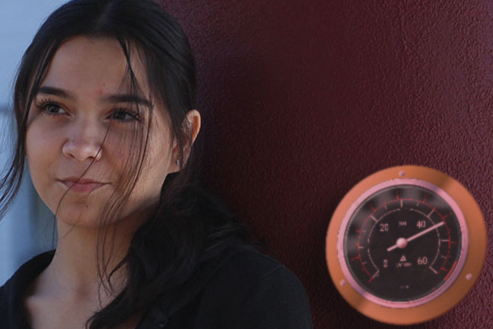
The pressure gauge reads 45 psi
